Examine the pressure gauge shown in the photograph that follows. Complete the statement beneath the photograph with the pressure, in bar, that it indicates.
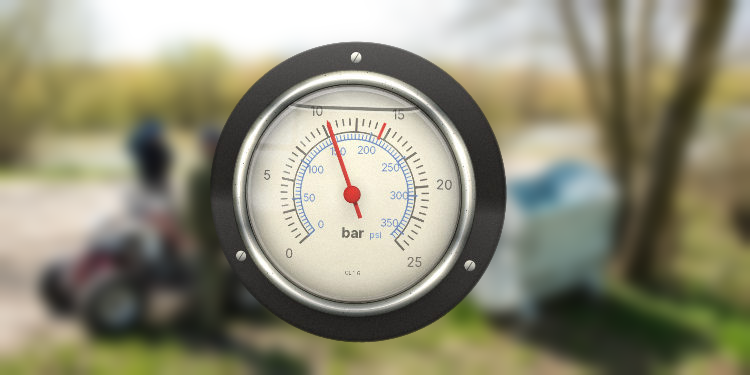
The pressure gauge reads 10.5 bar
